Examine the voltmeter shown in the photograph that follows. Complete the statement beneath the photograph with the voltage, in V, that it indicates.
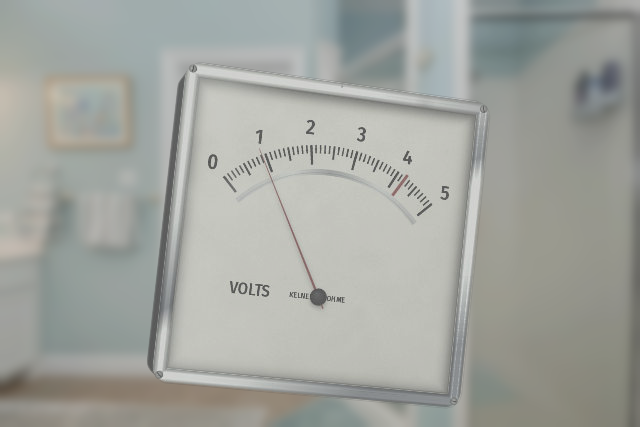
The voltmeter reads 0.9 V
